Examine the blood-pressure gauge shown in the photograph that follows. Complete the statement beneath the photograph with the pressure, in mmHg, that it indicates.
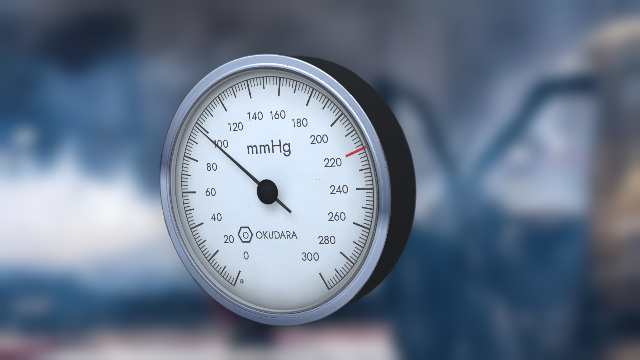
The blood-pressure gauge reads 100 mmHg
